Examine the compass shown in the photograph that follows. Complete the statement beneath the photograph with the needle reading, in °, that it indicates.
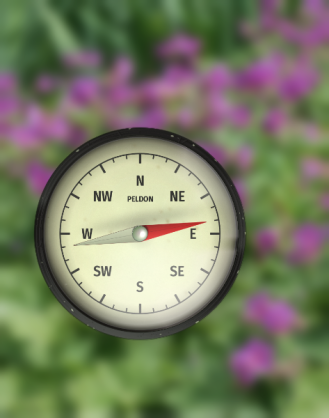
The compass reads 80 °
